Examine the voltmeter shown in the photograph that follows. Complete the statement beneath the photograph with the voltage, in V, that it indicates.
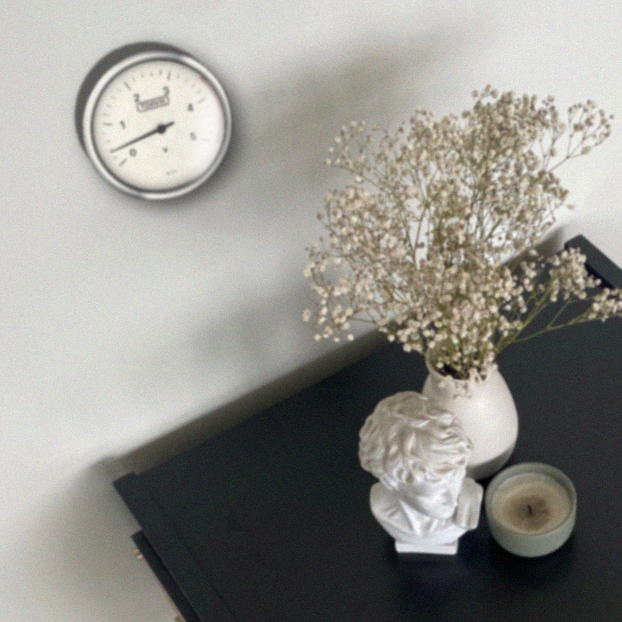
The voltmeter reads 0.4 V
